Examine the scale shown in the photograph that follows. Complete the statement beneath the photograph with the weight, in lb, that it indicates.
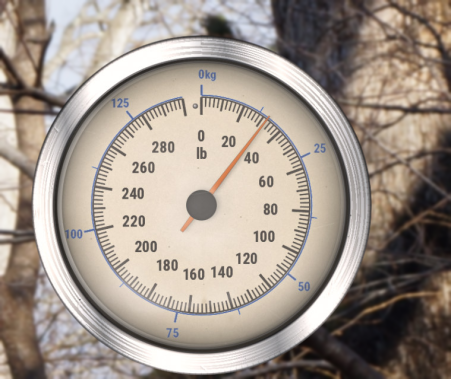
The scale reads 32 lb
